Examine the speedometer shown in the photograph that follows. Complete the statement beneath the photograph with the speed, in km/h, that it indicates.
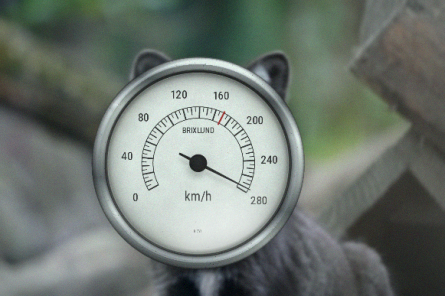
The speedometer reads 275 km/h
